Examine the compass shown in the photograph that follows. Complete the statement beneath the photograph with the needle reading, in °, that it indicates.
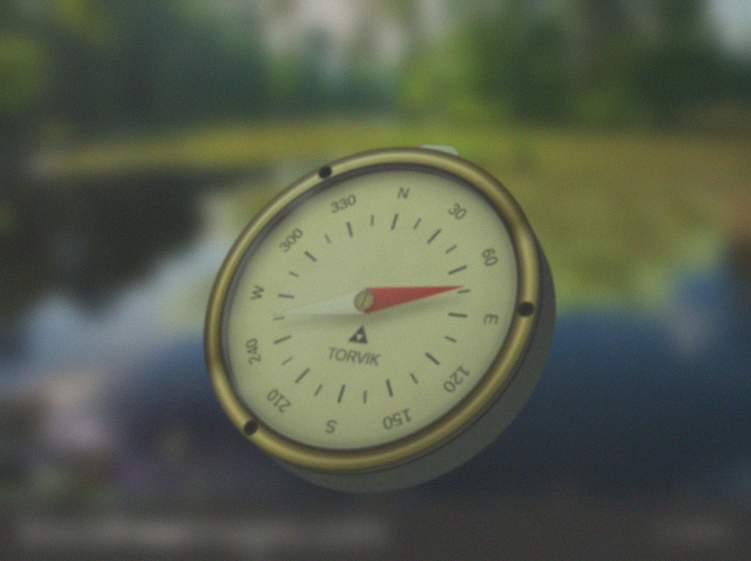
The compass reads 75 °
